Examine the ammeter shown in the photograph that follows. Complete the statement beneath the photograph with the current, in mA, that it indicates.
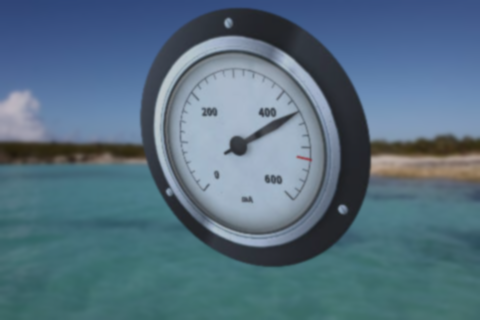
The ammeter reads 440 mA
